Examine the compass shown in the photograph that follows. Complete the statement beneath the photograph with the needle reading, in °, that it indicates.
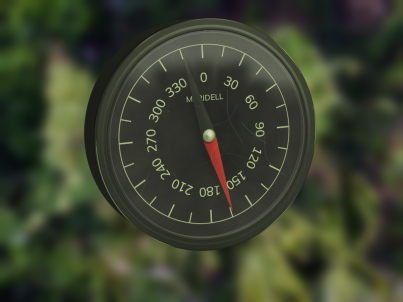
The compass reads 165 °
